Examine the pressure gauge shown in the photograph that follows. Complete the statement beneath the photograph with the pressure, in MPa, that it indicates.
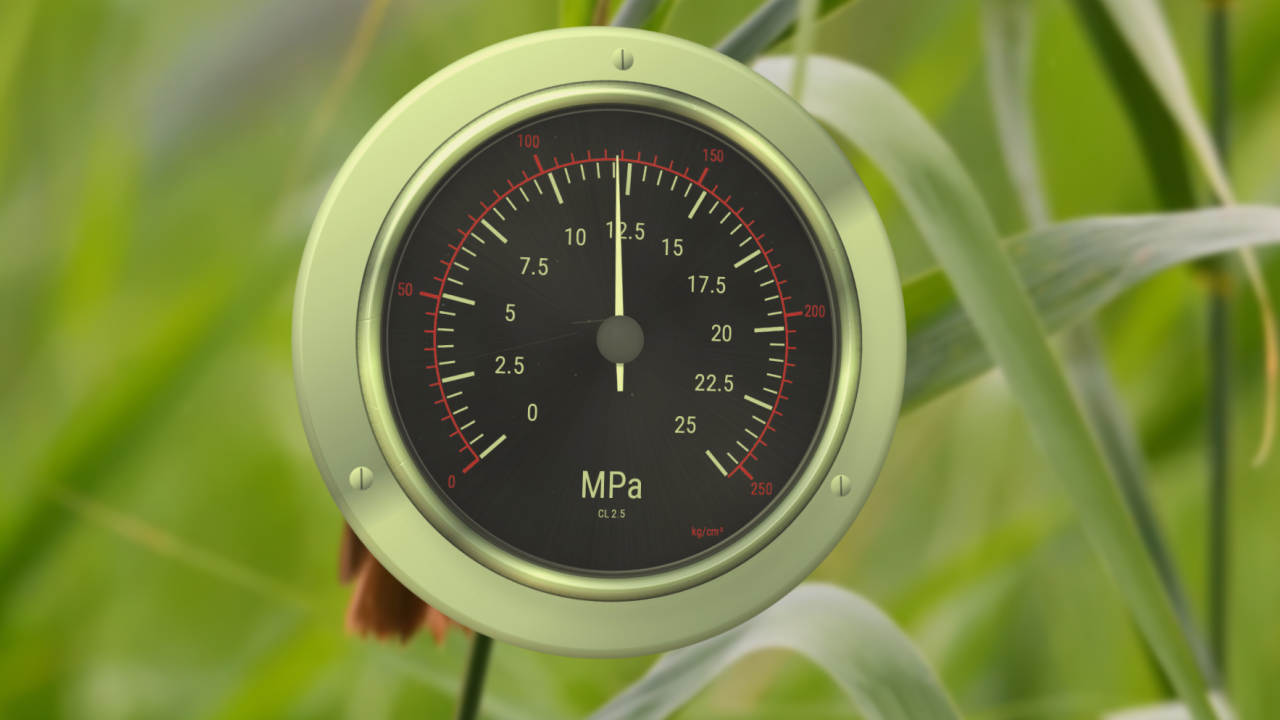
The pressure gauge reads 12 MPa
